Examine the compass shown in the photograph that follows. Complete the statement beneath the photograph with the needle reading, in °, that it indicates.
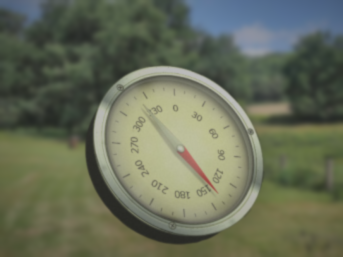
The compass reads 140 °
